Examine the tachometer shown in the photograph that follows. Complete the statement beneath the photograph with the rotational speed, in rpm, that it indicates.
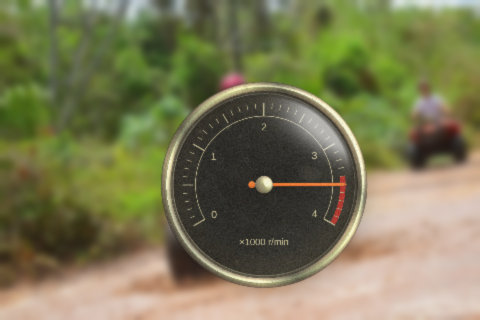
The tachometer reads 3500 rpm
